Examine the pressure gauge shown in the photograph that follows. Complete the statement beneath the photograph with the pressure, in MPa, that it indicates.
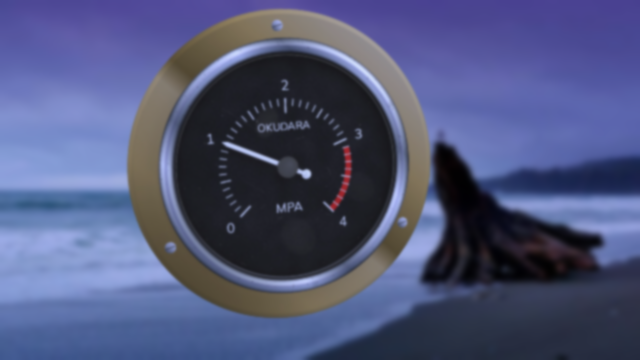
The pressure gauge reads 1 MPa
